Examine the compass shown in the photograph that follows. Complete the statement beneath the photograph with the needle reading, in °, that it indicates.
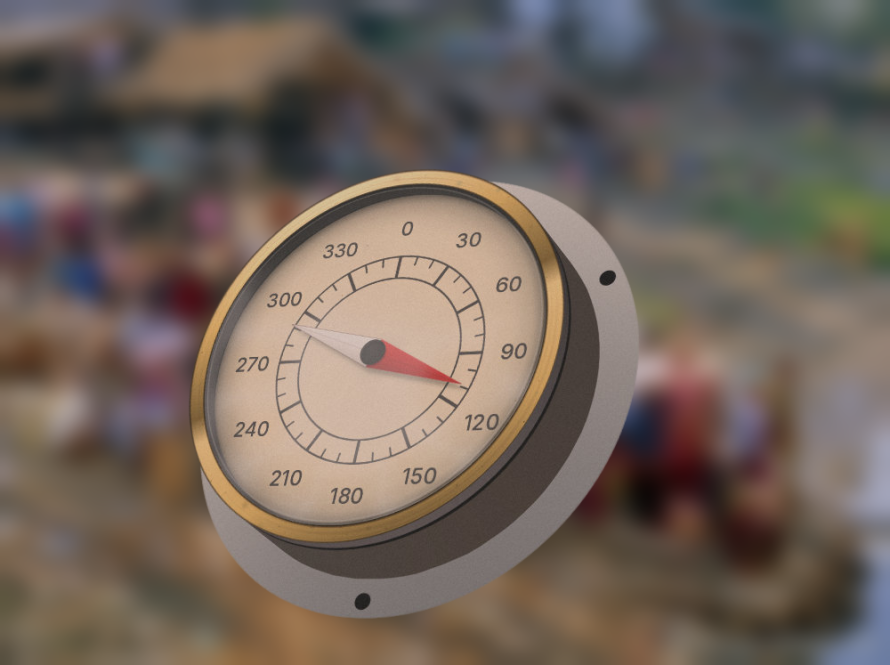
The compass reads 110 °
